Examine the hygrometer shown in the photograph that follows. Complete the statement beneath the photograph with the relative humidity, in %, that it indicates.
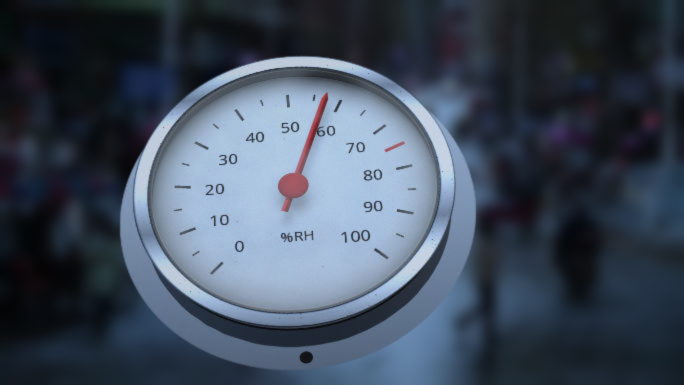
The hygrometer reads 57.5 %
